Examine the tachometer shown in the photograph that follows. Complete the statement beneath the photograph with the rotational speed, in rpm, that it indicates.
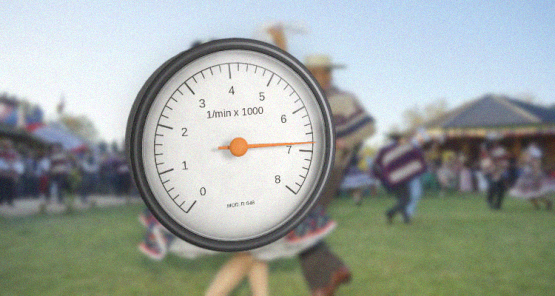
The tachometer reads 6800 rpm
